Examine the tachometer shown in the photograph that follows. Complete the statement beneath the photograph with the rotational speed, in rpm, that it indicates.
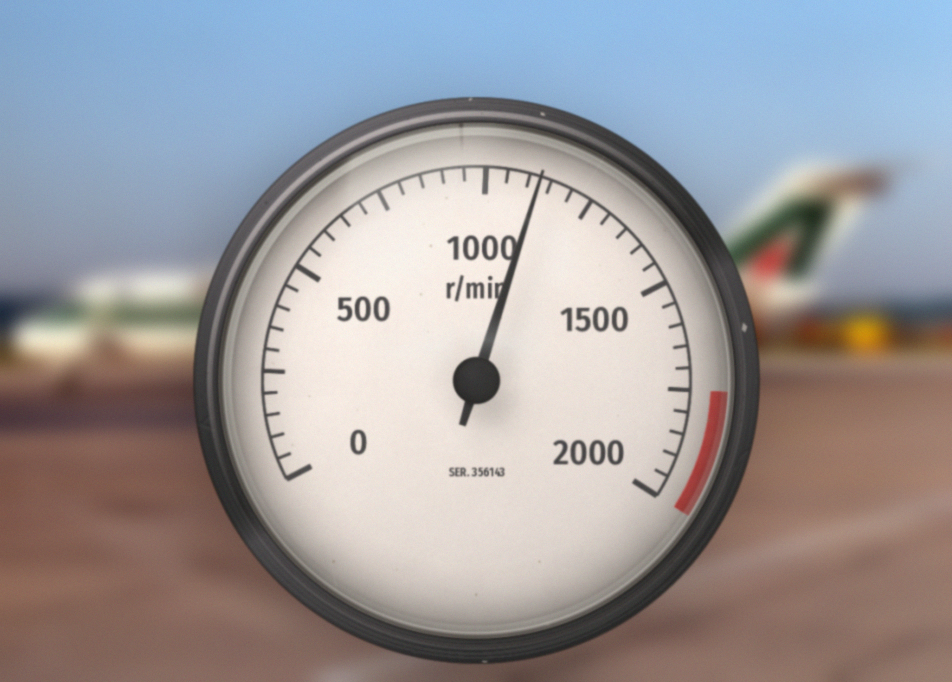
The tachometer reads 1125 rpm
